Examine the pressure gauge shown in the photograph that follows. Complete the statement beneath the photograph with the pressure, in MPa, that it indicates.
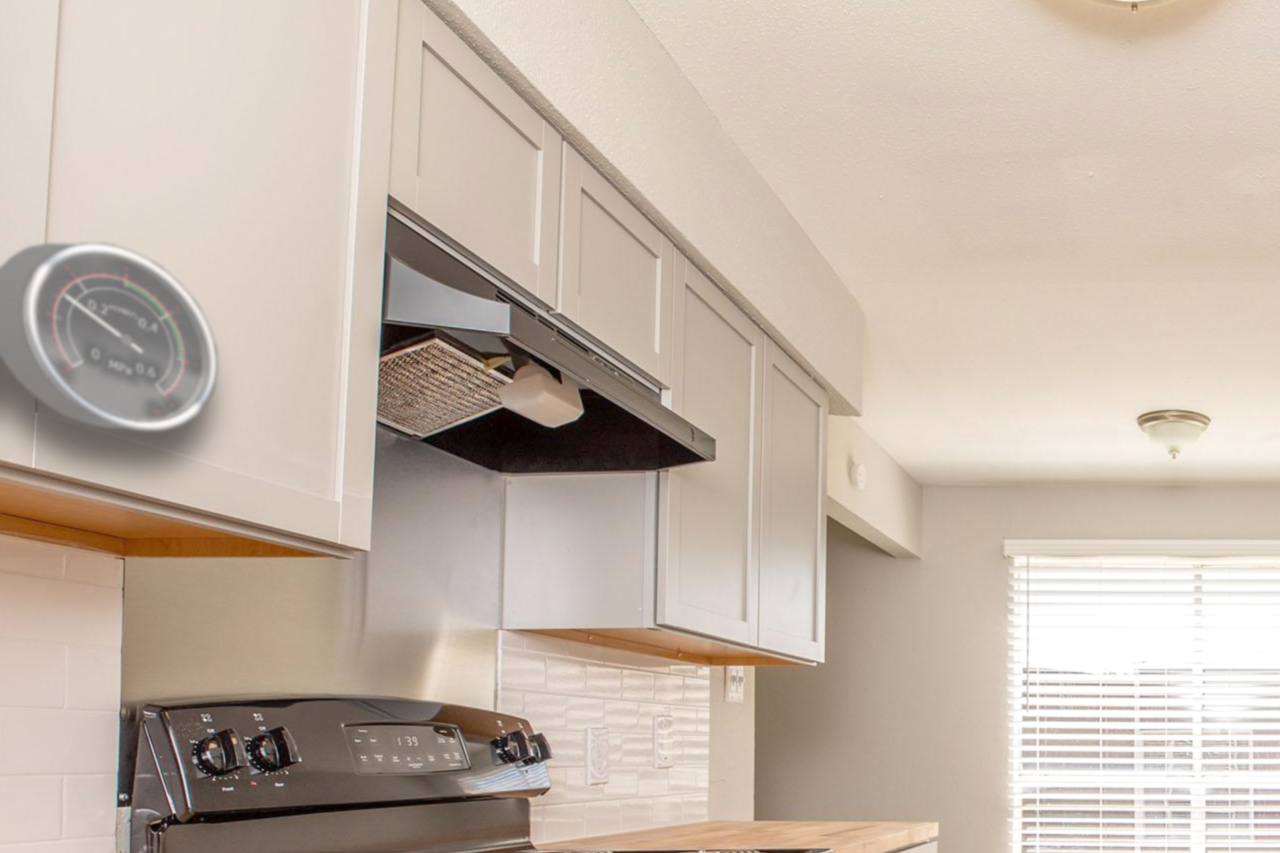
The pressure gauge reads 0.15 MPa
